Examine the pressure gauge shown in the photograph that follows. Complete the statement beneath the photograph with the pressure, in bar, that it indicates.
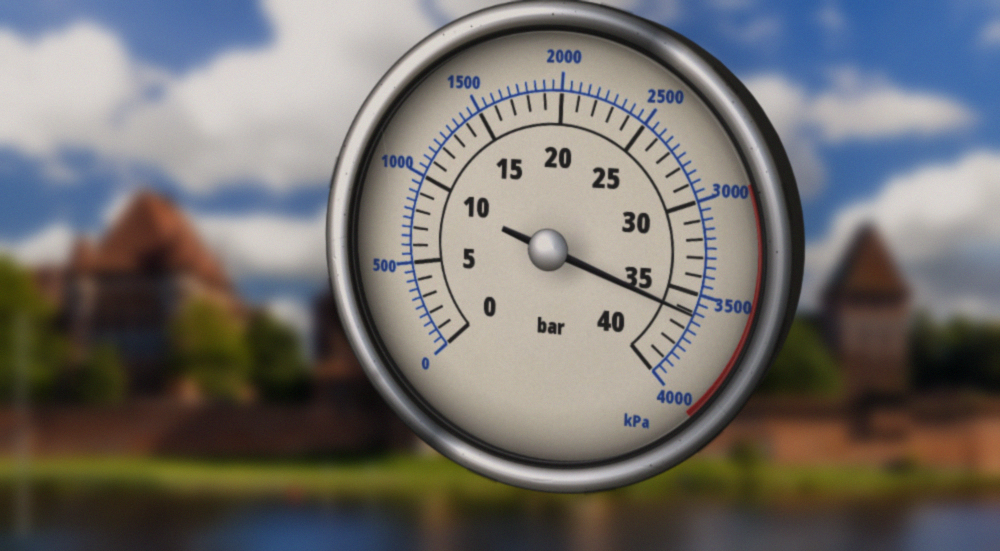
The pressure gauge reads 36 bar
